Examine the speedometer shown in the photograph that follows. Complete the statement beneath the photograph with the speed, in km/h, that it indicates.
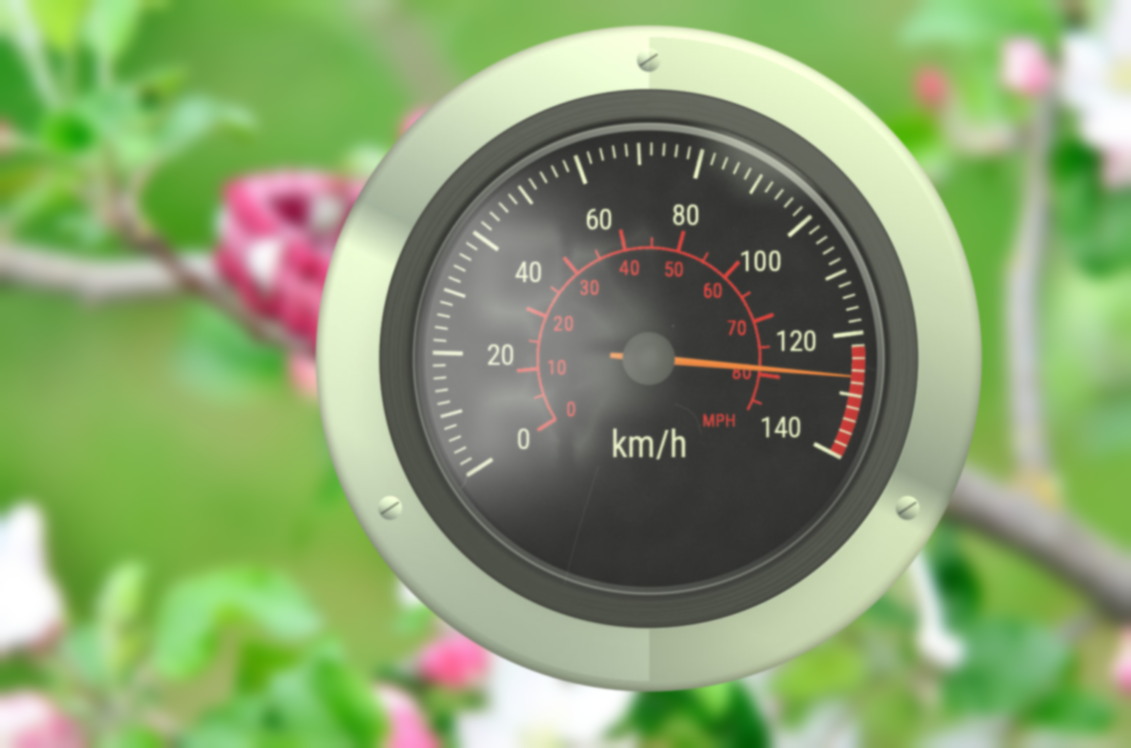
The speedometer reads 127 km/h
